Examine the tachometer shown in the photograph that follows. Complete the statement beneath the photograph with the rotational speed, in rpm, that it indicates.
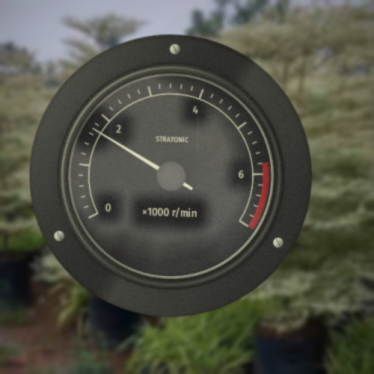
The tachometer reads 1700 rpm
